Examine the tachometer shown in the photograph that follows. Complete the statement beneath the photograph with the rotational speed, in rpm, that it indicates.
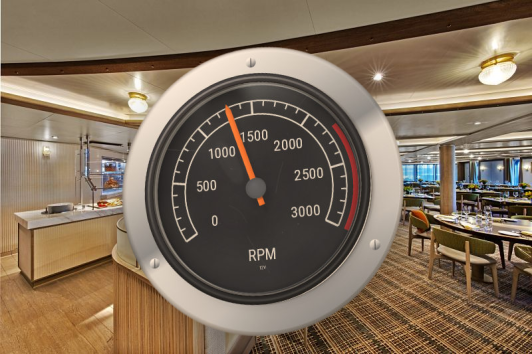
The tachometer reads 1300 rpm
